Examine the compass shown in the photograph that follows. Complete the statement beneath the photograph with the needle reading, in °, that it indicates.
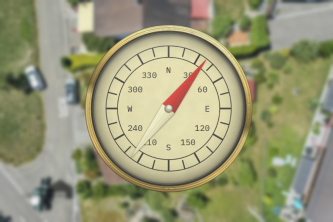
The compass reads 37.5 °
